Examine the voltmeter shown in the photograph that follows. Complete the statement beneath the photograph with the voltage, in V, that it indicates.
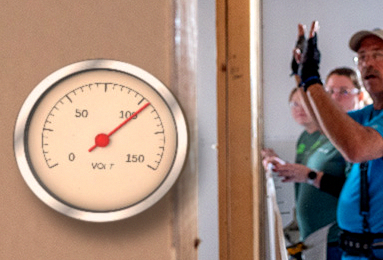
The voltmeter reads 105 V
